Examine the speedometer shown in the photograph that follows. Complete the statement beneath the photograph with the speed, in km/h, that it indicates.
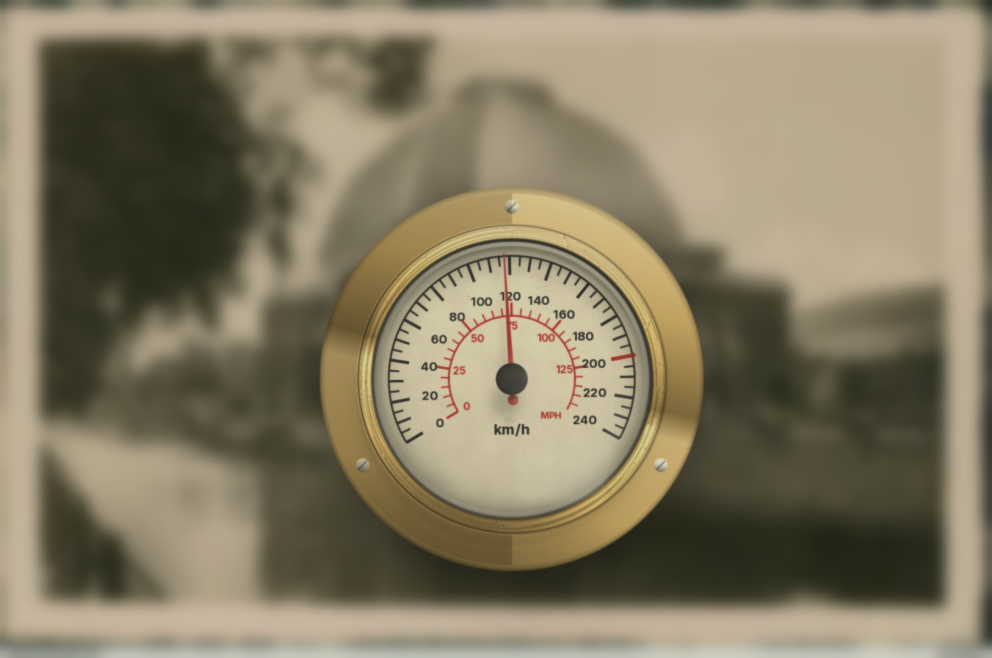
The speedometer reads 117.5 km/h
